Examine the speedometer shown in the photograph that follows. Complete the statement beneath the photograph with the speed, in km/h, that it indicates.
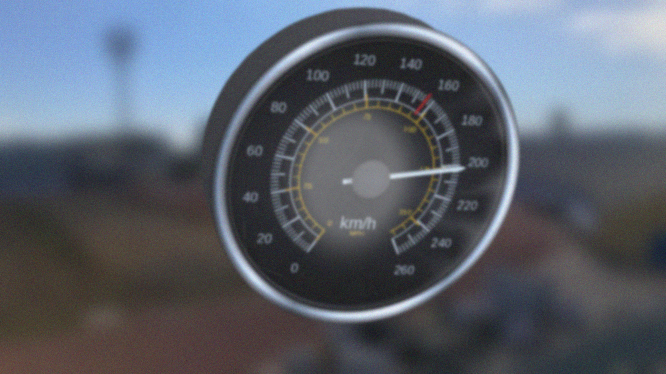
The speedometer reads 200 km/h
